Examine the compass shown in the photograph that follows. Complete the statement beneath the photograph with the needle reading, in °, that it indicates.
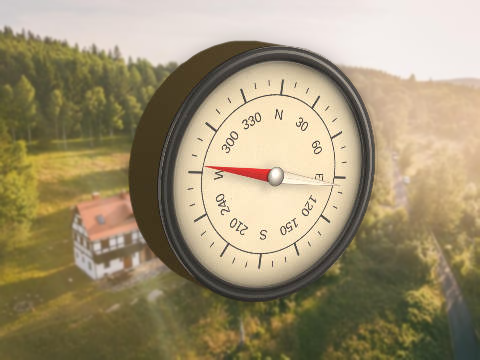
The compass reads 275 °
